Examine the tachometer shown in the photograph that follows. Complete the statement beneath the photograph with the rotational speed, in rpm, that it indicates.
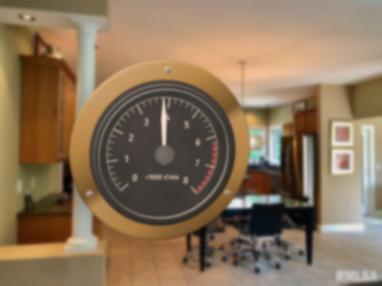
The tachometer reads 3800 rpm
